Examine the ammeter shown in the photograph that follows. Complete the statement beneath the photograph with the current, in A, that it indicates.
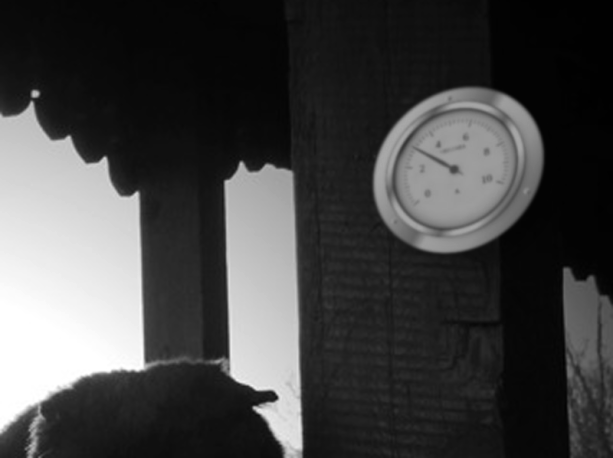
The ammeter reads 3 A
